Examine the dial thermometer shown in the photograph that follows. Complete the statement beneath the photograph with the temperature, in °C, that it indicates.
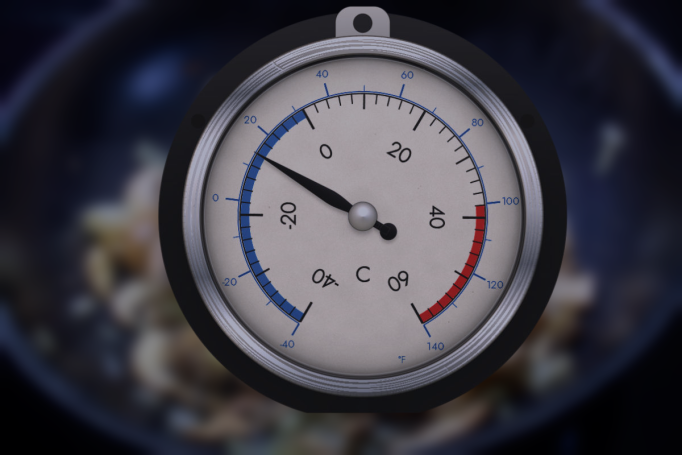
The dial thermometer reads -10 °C
